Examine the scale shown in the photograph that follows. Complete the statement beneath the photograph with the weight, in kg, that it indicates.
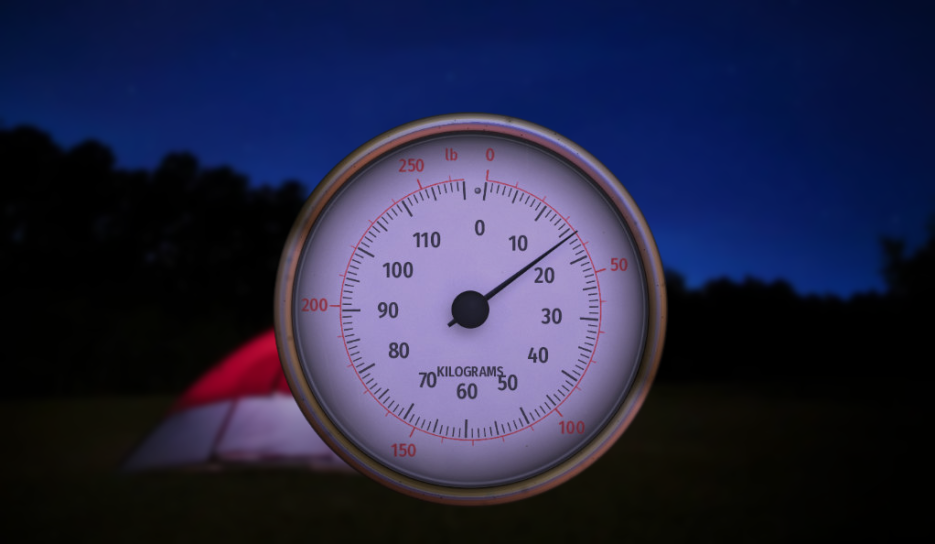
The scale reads 16 kg
